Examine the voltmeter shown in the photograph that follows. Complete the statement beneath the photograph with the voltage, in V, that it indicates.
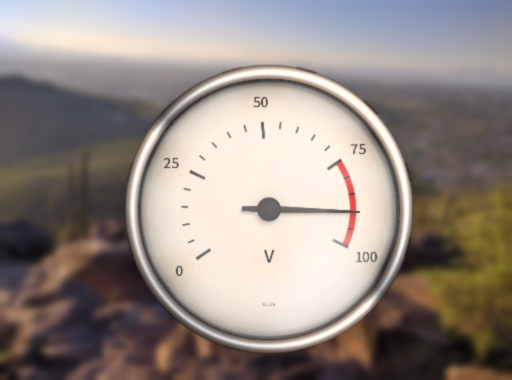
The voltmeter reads 90 V
